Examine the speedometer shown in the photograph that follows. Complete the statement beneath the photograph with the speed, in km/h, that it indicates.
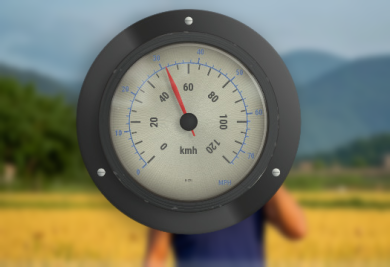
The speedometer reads 50 km/h
